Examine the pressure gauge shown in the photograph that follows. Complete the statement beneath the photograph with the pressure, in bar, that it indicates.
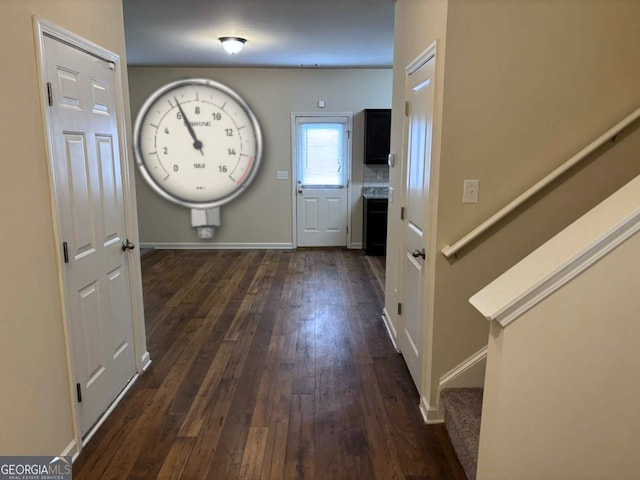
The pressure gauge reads 6.5 bar
